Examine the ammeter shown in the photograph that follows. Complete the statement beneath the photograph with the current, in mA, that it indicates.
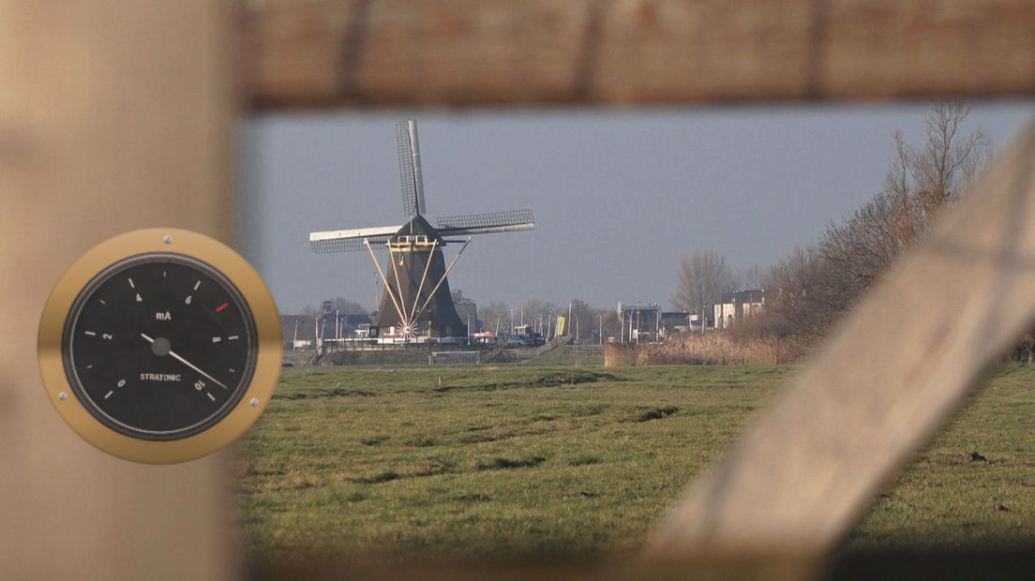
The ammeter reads 9.5 mA
